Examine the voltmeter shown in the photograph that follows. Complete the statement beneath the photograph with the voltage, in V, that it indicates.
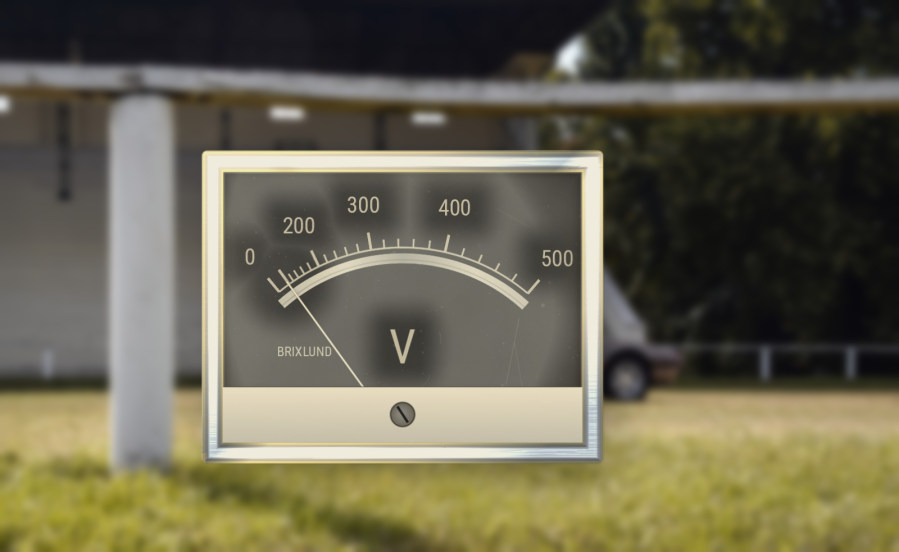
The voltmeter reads 100 V
